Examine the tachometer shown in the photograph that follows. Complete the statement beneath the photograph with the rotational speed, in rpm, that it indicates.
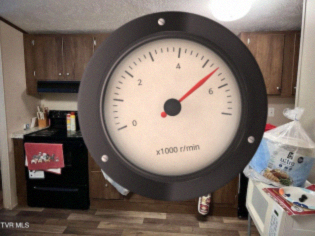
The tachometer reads 5400 rpm
